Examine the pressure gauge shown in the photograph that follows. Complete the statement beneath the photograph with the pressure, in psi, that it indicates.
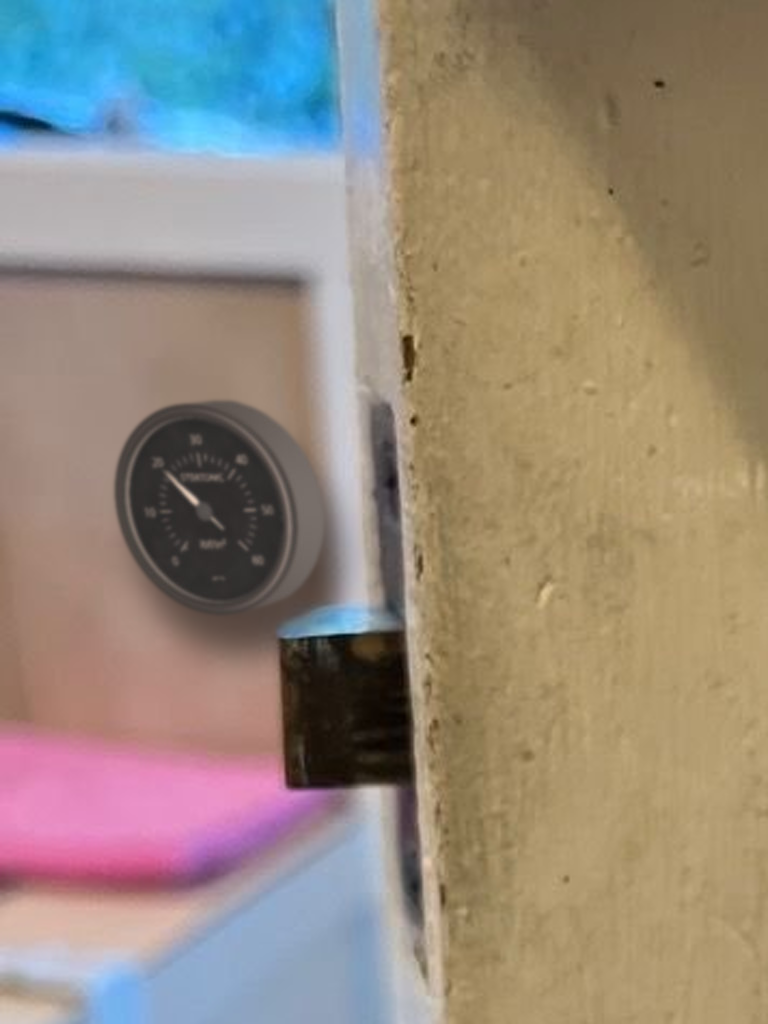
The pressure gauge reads 20 psi
